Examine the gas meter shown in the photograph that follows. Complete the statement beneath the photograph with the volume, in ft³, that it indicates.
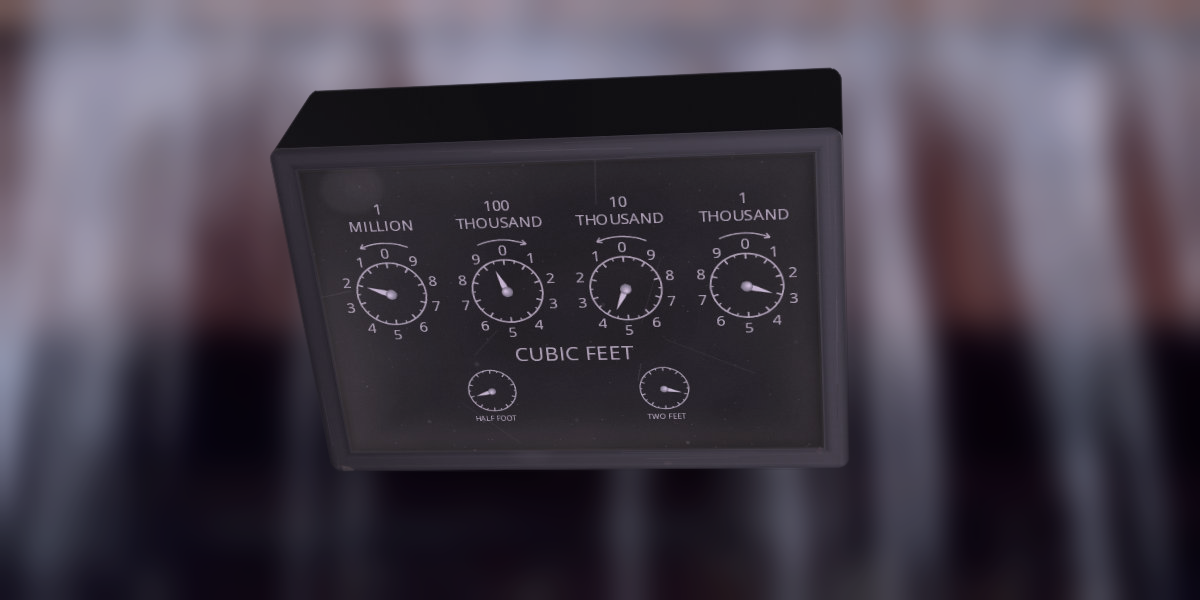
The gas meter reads 194300 ft³
